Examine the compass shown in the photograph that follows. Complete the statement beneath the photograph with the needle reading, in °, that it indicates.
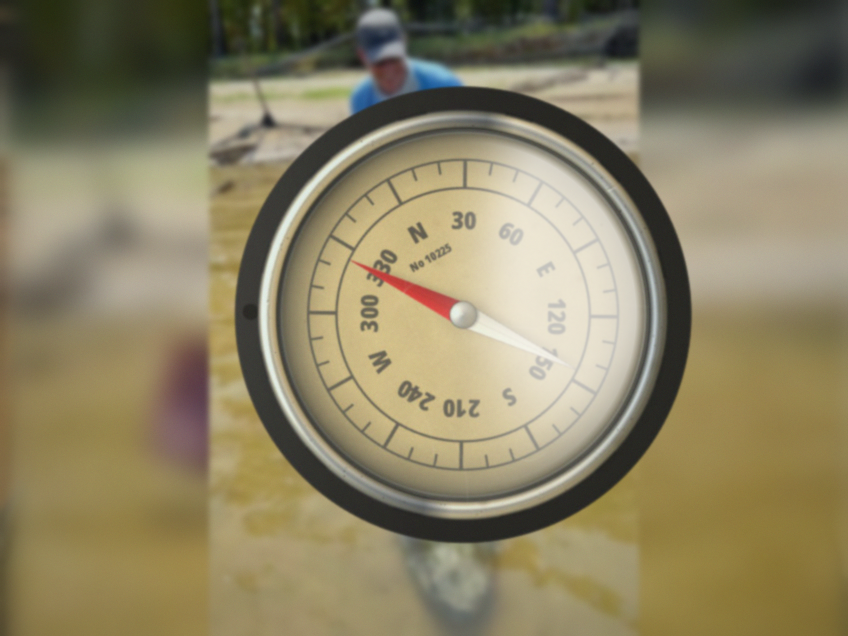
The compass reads 325 °
